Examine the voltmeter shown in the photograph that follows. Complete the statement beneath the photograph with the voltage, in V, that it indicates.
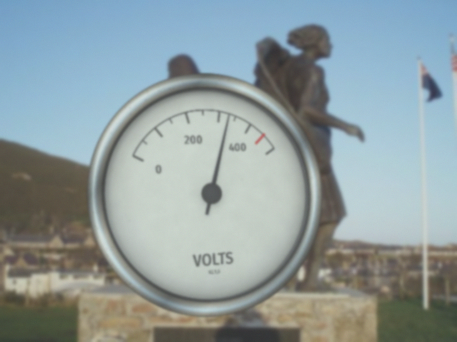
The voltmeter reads 325 V
